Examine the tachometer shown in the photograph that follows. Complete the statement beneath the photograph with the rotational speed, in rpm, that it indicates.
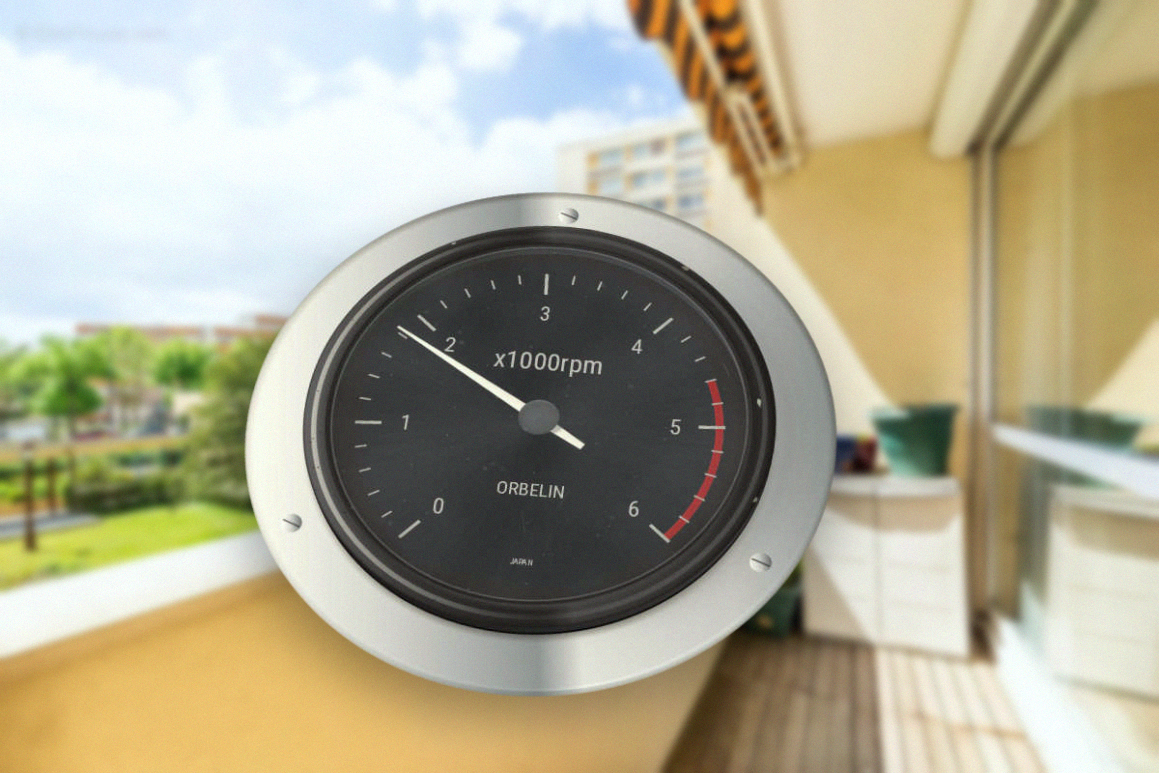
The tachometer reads 1800 rpm
